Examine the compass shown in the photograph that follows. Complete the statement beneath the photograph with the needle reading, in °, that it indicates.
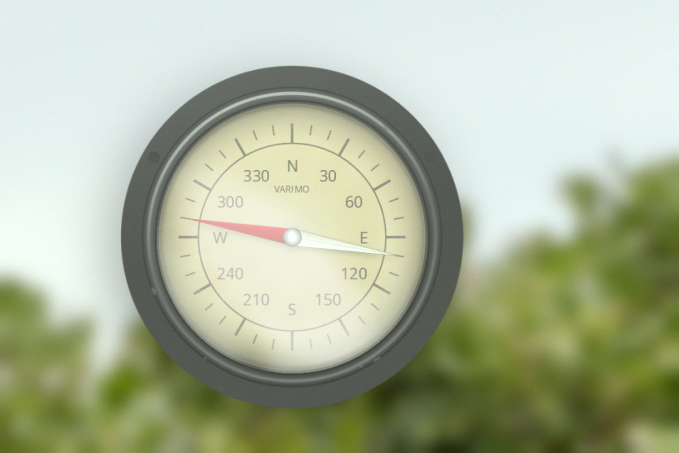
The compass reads 280 °
